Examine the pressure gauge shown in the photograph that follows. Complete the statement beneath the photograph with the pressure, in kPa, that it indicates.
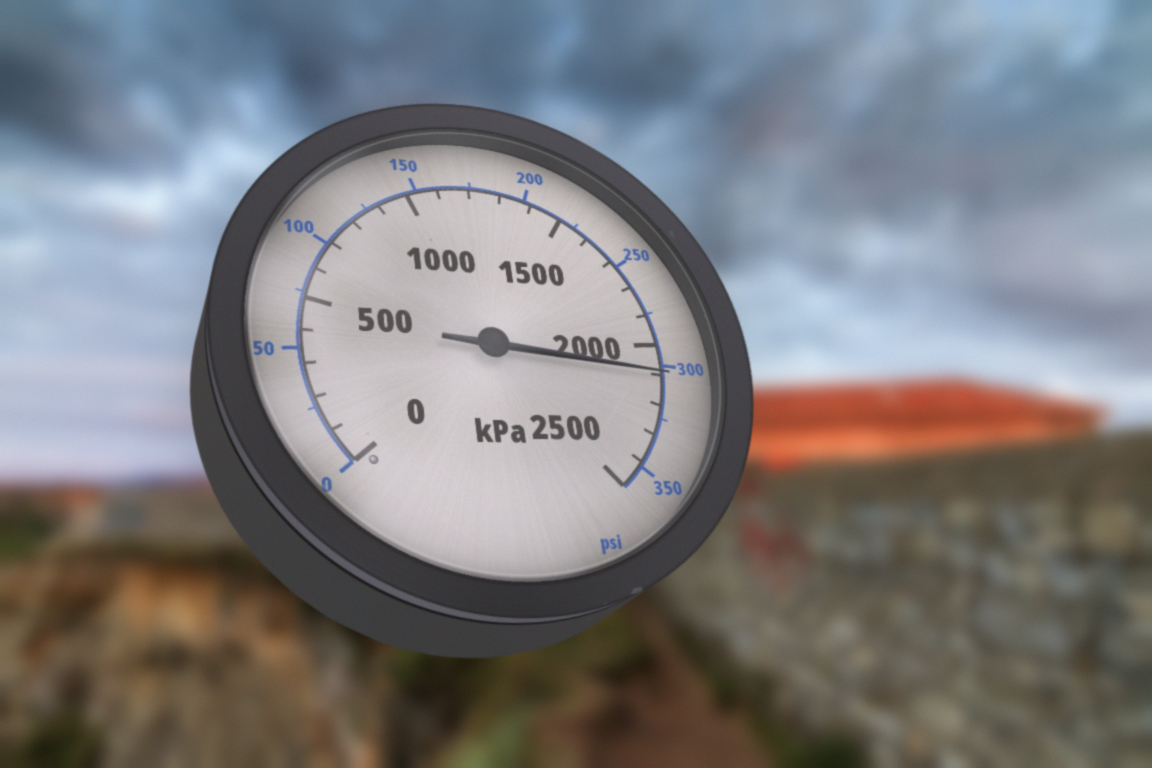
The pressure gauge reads 2100 kPa
